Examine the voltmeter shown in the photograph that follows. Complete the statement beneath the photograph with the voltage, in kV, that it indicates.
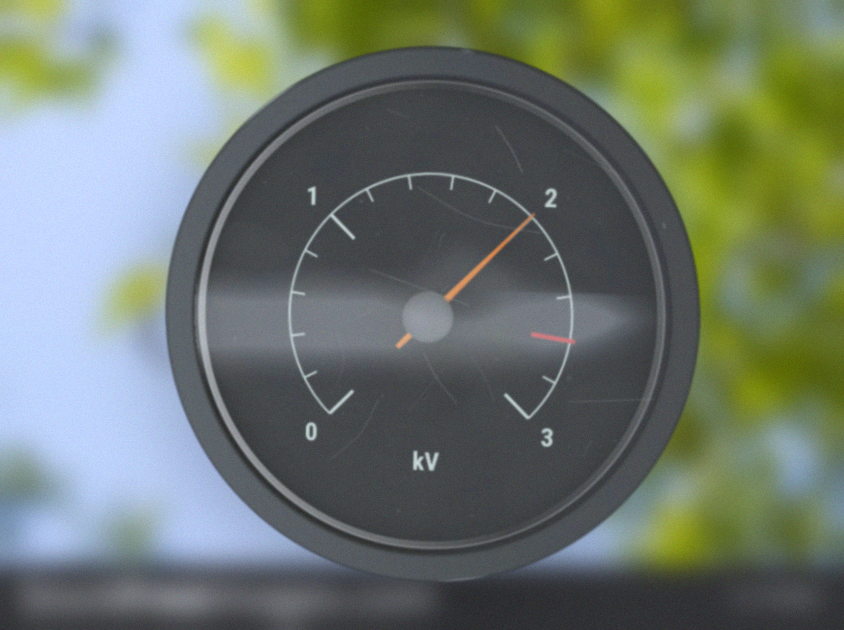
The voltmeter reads 2 kV
